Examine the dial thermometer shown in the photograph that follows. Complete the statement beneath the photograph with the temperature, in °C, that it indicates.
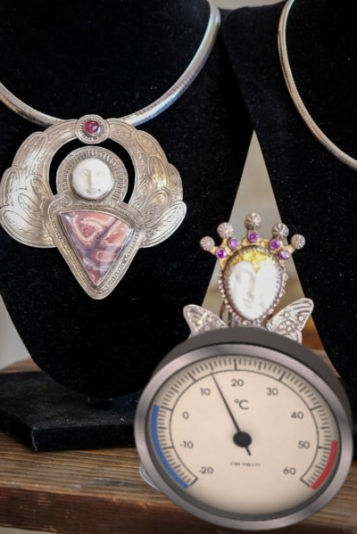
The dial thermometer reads 15 °C
